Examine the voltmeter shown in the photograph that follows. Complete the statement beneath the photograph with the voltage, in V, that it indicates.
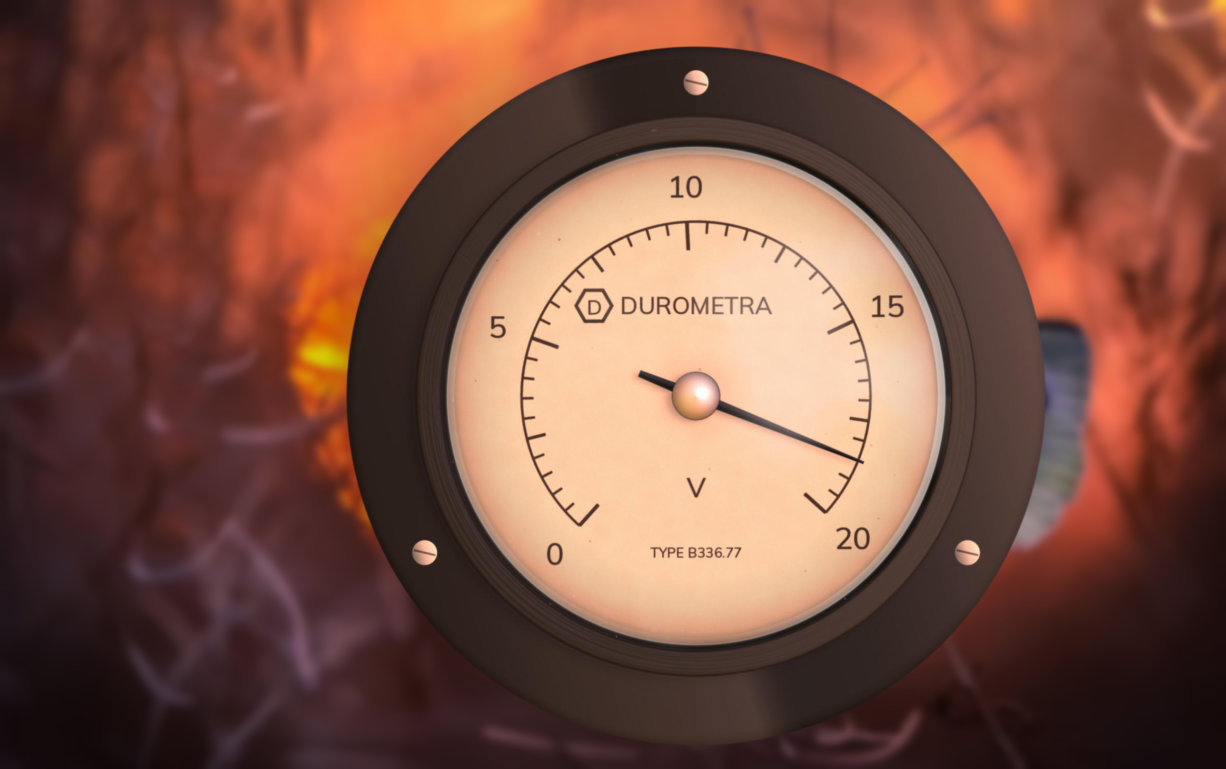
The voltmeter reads 18.5 V
